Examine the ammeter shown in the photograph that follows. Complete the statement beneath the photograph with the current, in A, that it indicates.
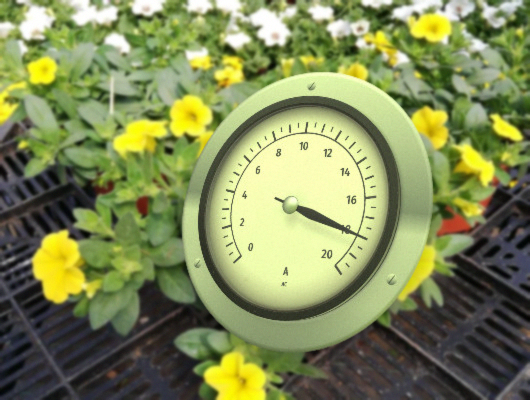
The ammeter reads 18 A
